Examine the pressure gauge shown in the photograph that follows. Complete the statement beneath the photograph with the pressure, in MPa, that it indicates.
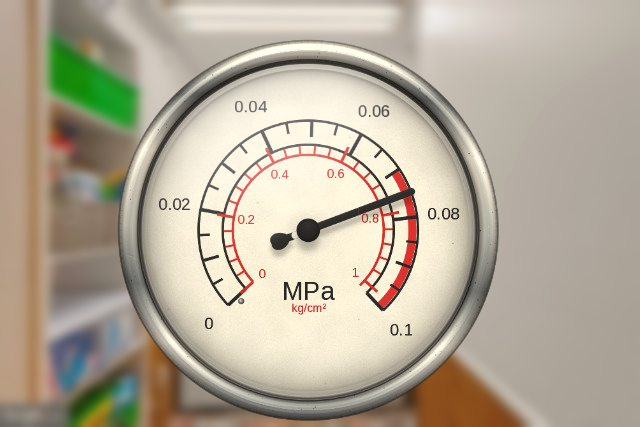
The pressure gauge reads 0.075 MPa
